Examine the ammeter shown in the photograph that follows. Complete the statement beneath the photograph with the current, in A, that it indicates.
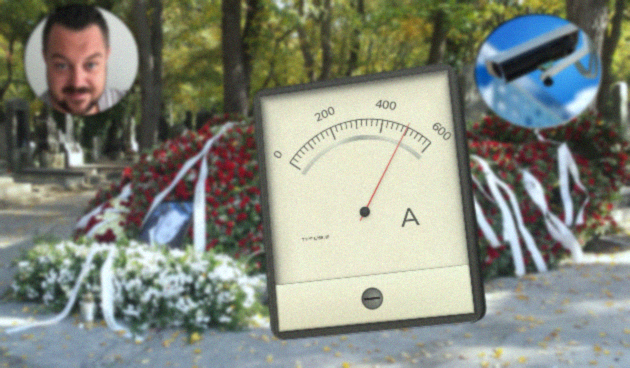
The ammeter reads 500 A
